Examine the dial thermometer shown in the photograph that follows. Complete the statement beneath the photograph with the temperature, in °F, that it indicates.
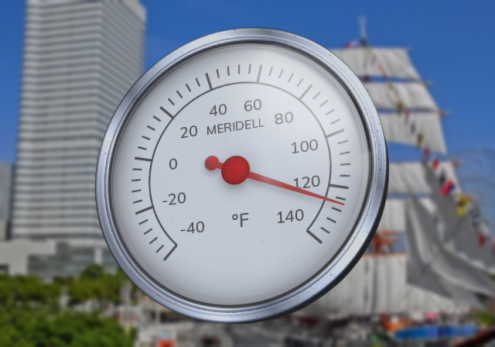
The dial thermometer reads 126 °F
